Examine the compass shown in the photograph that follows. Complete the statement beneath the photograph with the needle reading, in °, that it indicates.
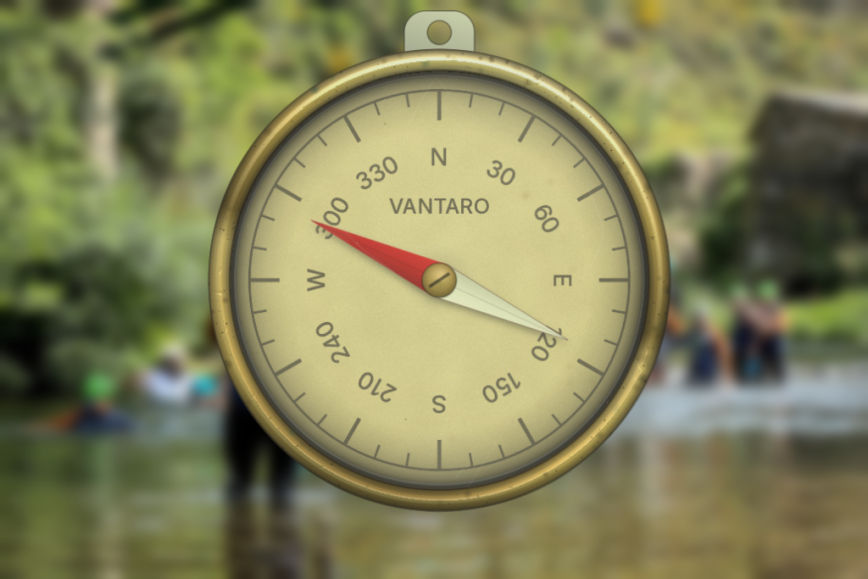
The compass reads 295 °
